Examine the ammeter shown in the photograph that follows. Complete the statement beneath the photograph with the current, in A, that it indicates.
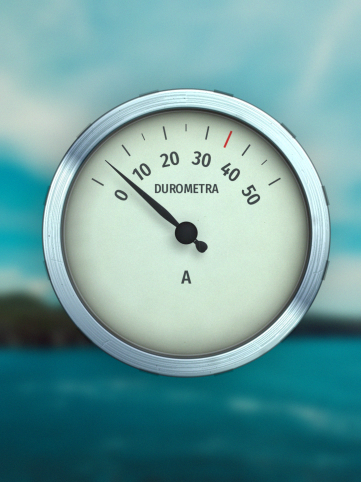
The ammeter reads 5 A
